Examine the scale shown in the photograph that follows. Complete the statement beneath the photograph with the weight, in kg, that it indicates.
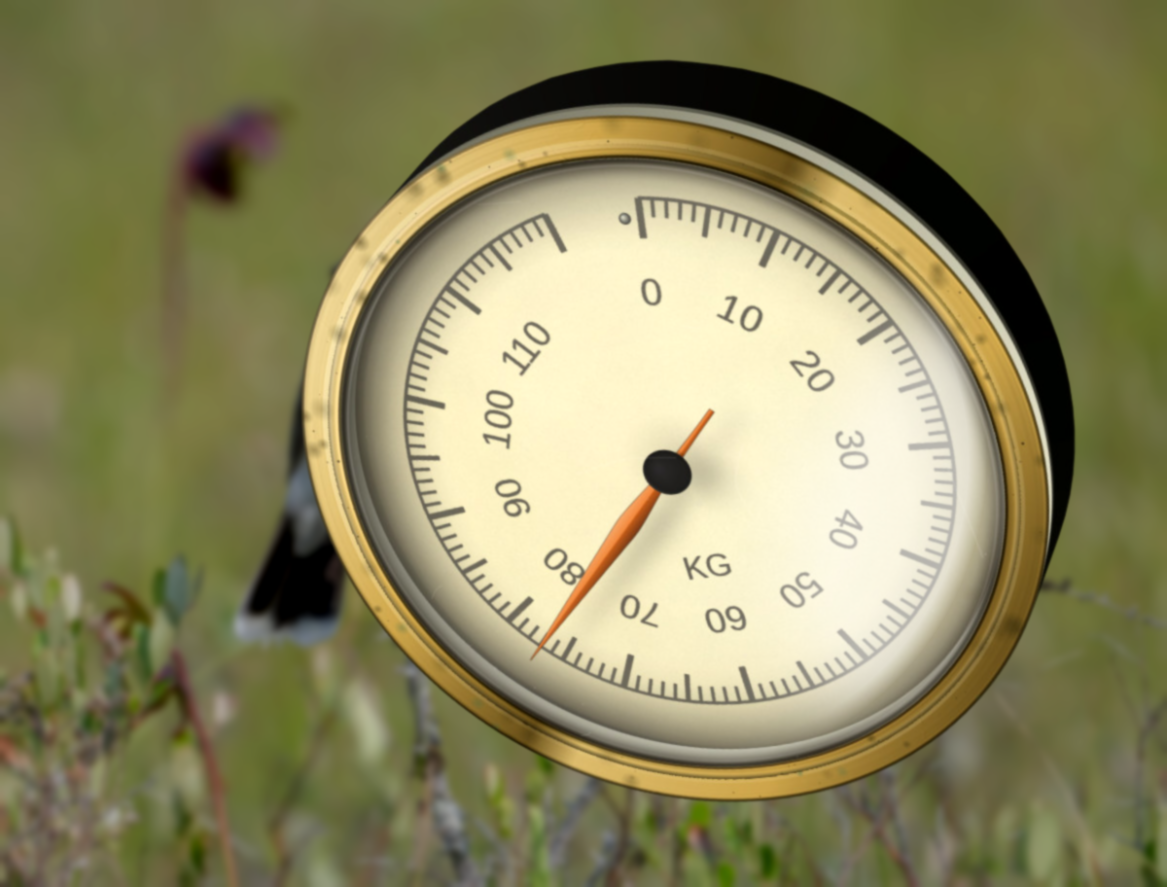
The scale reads 77 kg
